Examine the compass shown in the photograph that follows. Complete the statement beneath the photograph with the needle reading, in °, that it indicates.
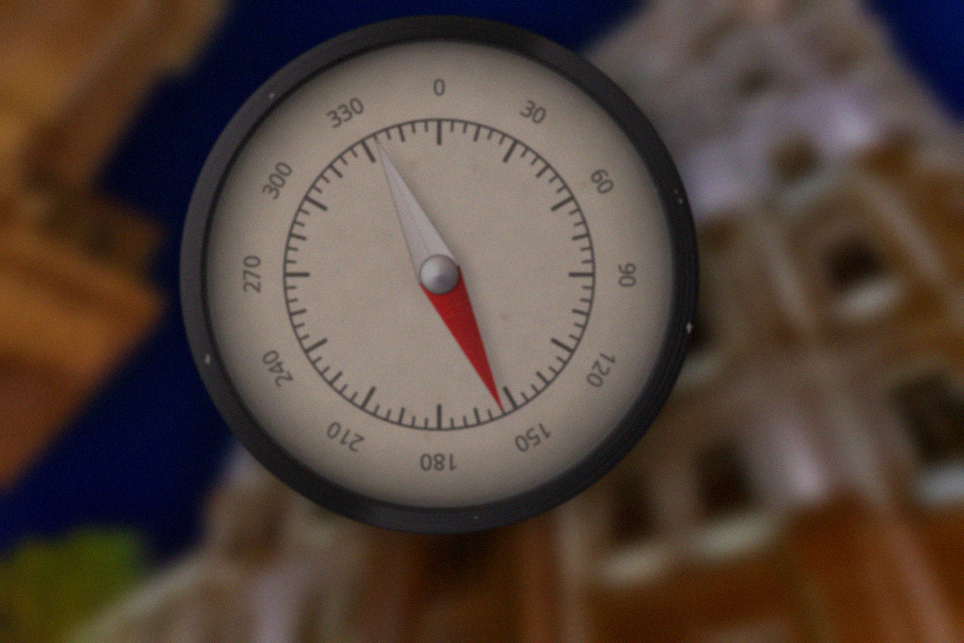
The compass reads 155 °
